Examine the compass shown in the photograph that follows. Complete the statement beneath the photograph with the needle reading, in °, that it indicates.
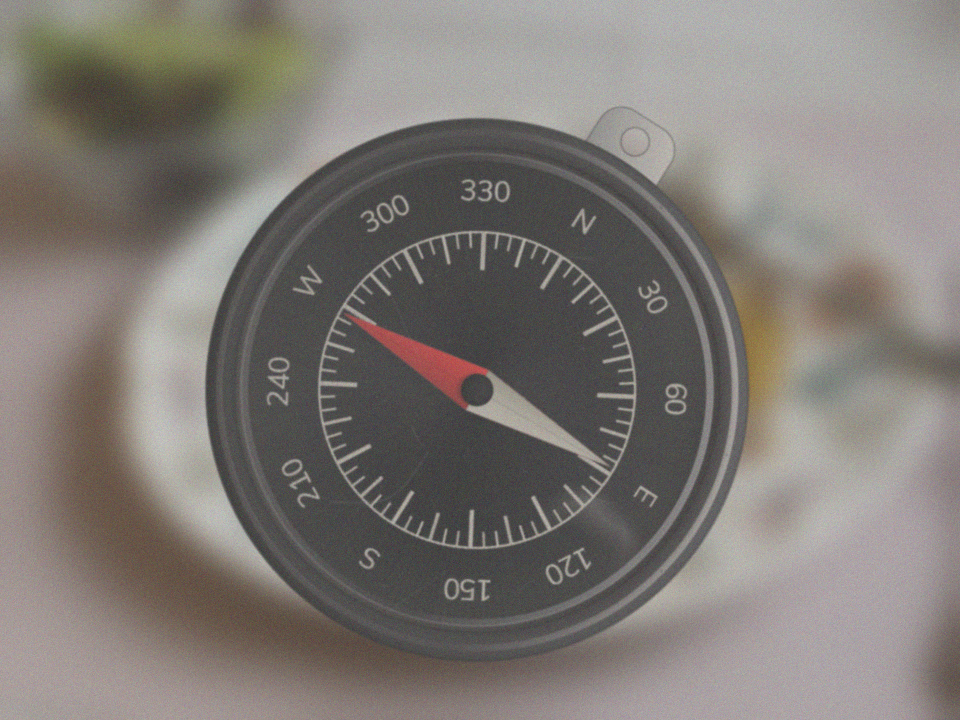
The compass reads 267.5 °
